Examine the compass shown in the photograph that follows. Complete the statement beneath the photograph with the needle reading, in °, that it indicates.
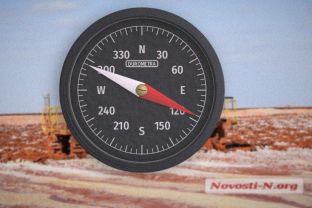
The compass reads 115 °
